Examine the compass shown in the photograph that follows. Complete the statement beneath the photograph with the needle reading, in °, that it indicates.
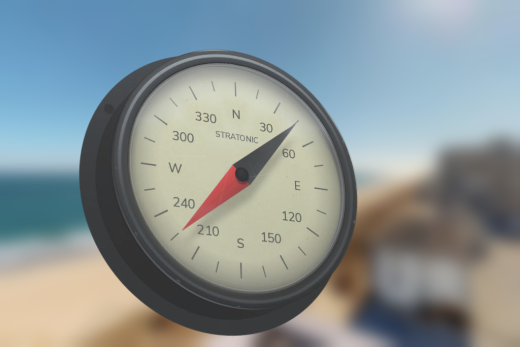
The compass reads 225 °
